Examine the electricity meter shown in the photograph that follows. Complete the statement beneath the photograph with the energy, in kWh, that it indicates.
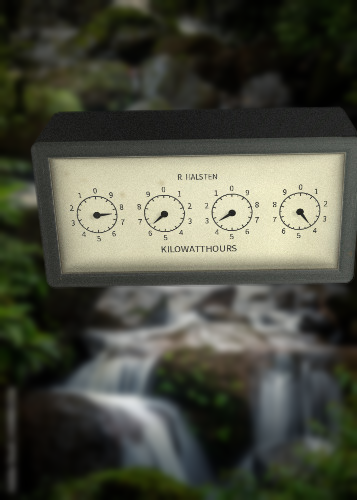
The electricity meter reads 7634 kWh
